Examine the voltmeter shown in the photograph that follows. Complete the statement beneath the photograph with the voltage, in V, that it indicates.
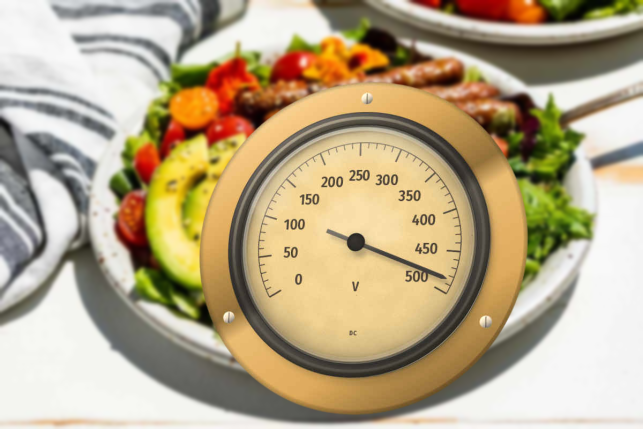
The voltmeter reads 485 V
